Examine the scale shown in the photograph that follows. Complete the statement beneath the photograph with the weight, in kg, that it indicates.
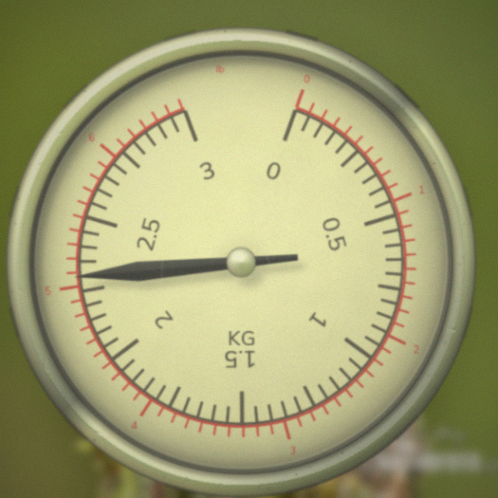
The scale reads 2.3 kg
